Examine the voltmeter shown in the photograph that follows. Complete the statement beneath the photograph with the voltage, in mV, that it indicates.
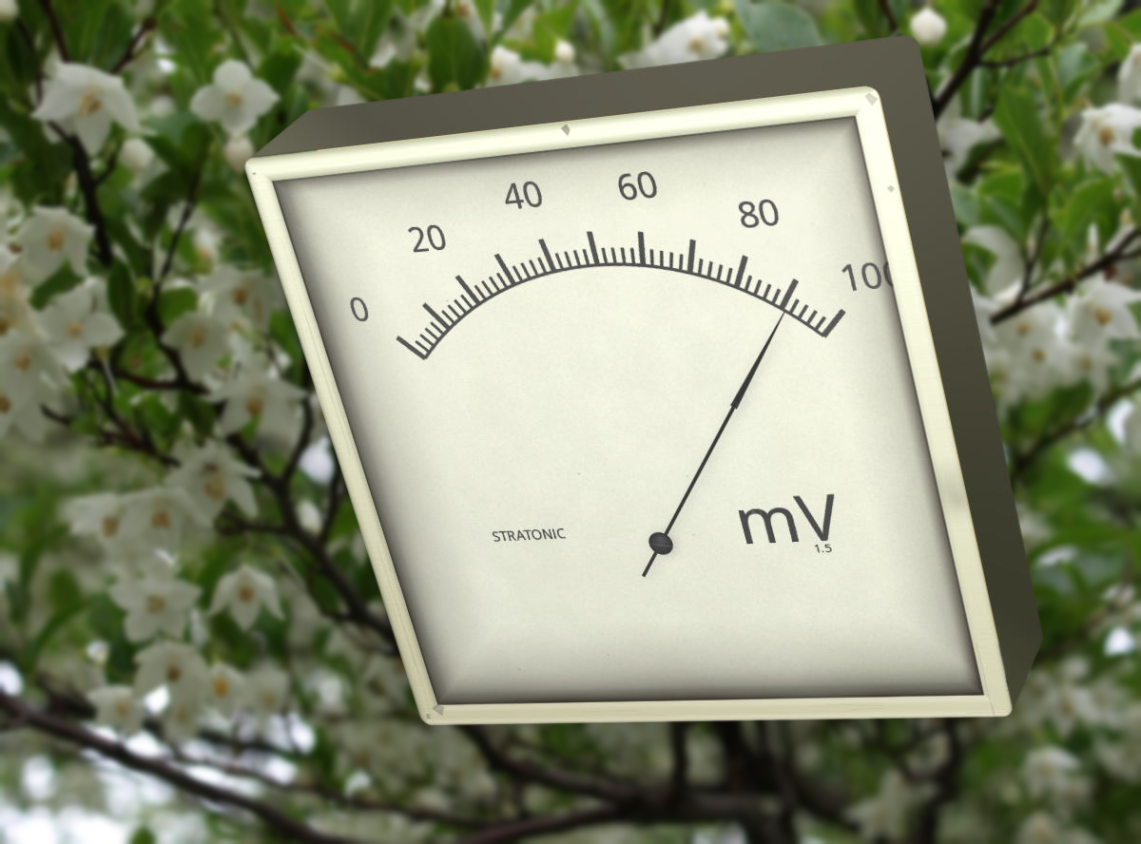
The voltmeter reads 91 mV
